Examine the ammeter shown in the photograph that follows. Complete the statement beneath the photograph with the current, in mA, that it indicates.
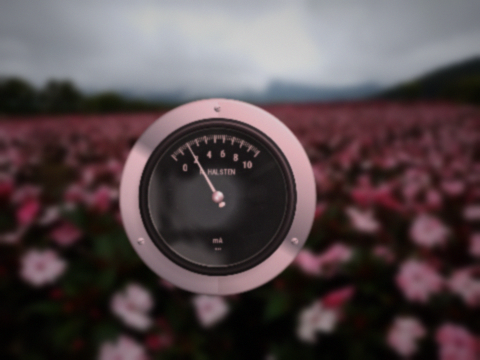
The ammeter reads 2 mA
